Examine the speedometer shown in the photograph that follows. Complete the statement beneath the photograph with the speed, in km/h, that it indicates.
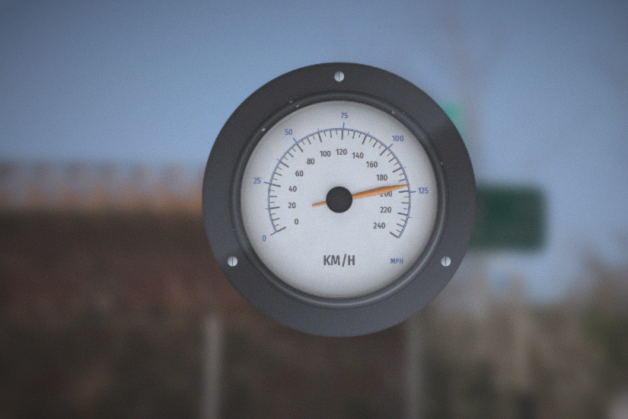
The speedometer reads 195 km/h
